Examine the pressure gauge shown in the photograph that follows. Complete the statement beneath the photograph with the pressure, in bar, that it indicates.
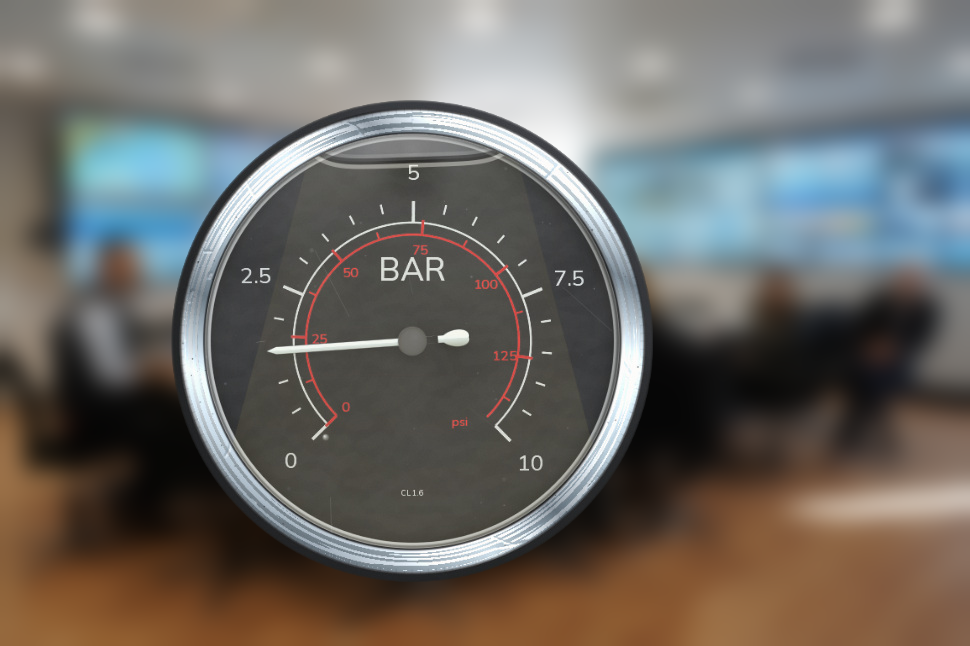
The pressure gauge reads 1.5 bar
